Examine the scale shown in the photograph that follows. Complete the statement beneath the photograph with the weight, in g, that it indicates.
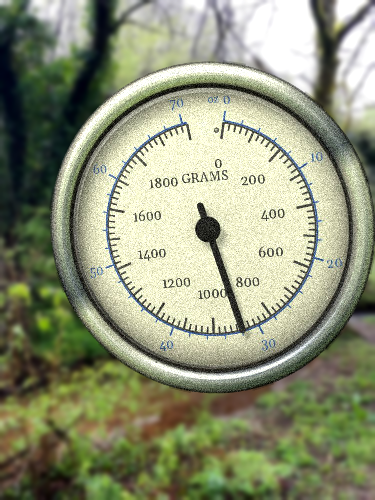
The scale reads 900 g
